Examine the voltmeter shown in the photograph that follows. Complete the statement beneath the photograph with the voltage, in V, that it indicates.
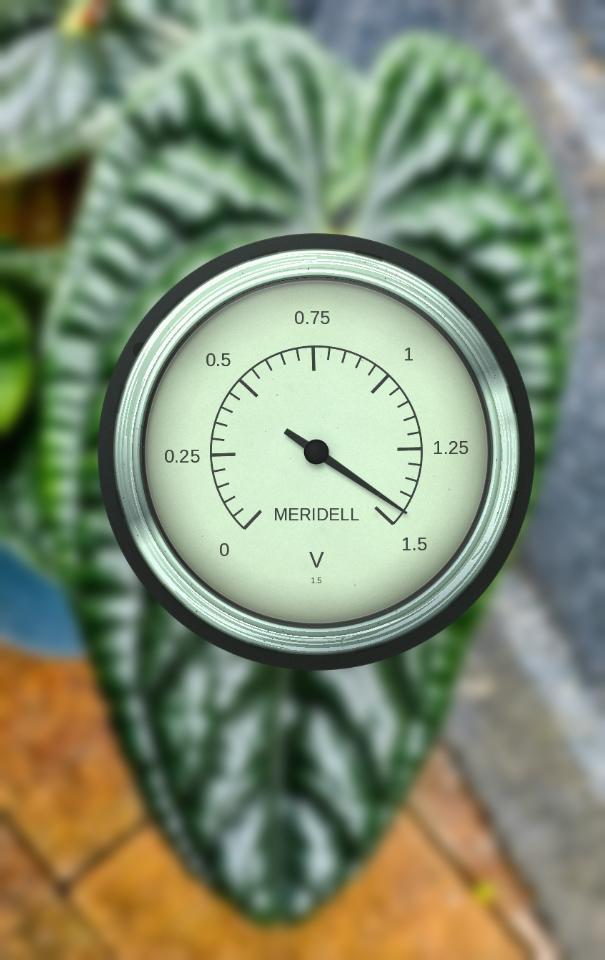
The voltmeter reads 1.45 V
